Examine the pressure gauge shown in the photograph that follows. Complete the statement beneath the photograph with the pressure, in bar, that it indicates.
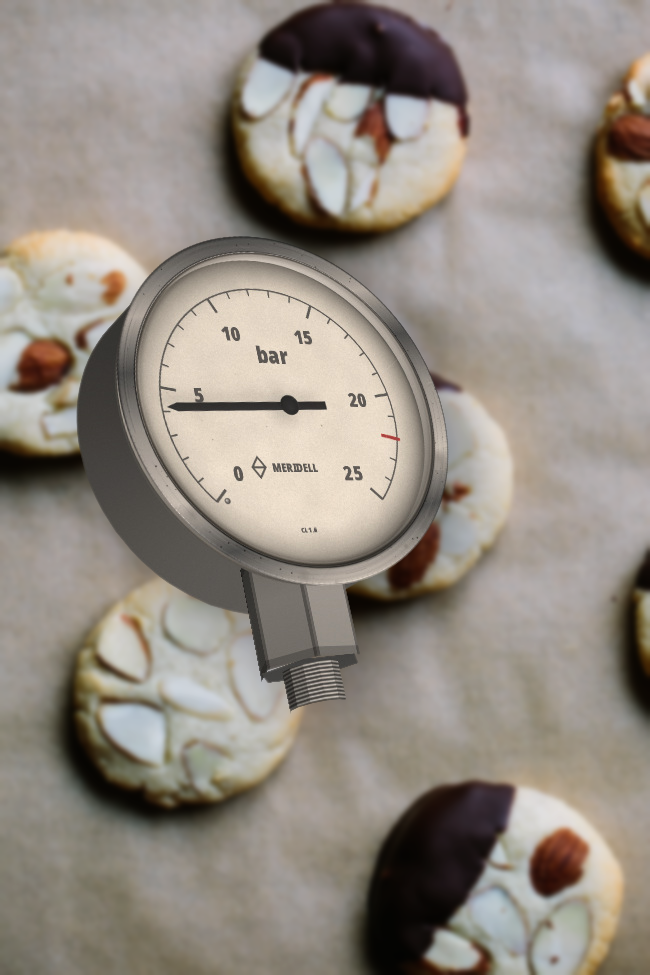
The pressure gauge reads 4 bar
